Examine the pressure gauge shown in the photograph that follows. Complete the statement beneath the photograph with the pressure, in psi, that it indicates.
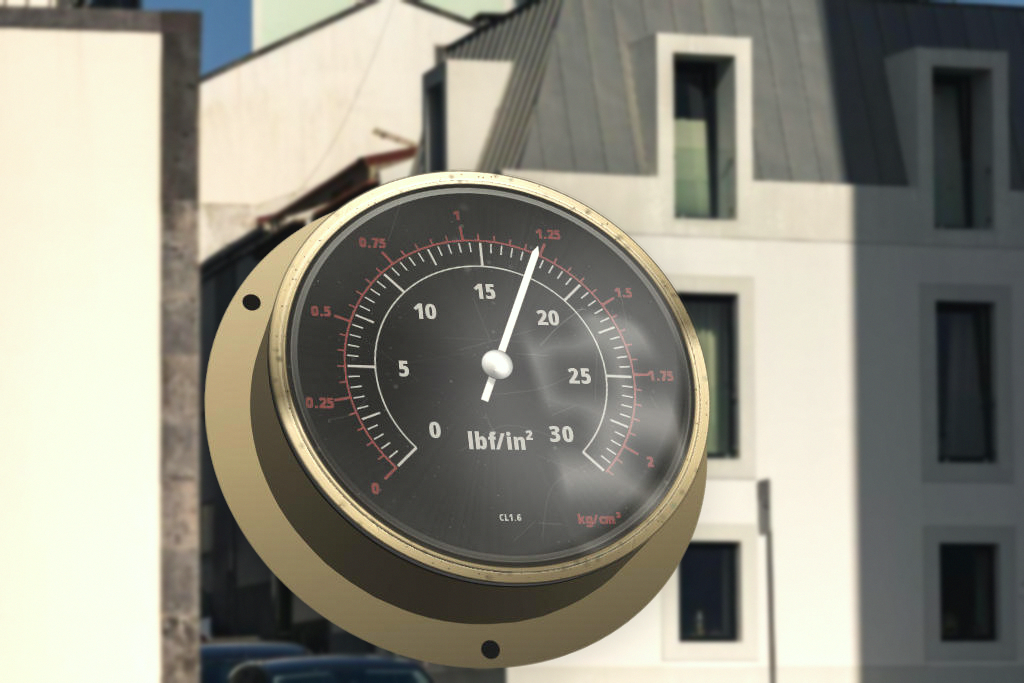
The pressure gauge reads 17.5 psi
